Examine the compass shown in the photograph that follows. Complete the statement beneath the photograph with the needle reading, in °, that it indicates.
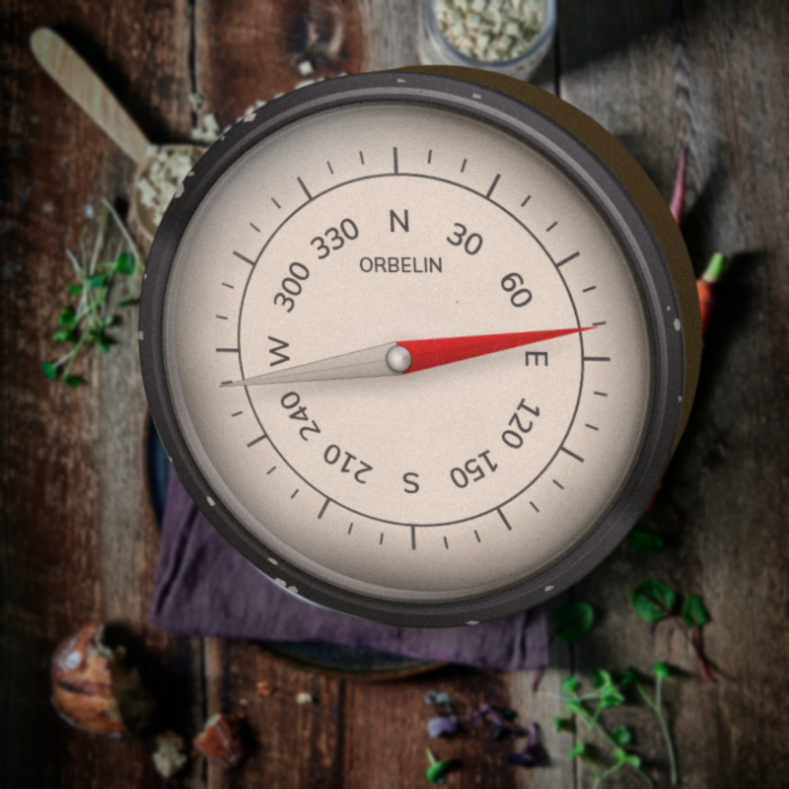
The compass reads 80 °
